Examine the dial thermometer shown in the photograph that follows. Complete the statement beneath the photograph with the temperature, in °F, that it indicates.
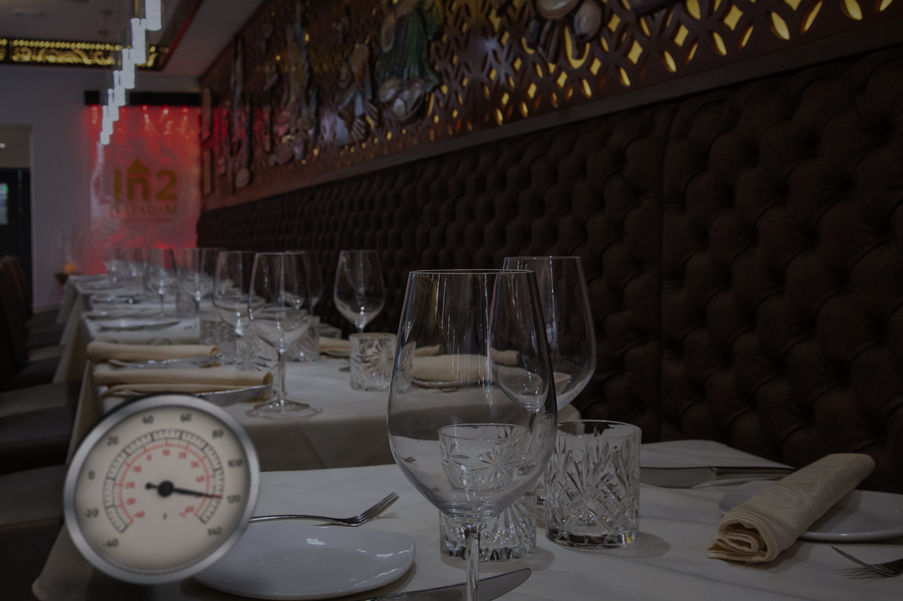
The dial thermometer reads 120 °F
